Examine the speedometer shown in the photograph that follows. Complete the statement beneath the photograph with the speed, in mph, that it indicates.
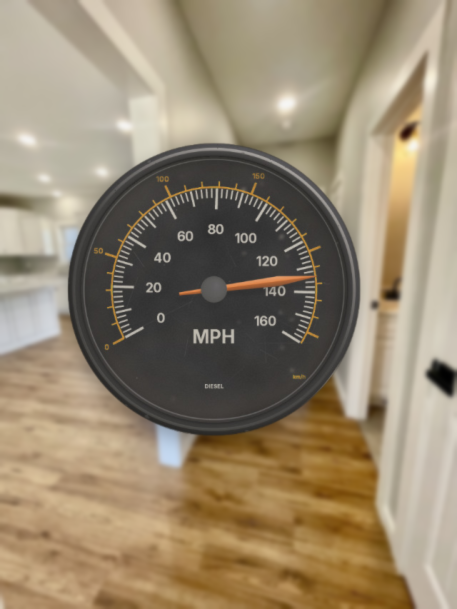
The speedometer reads 134 mph
